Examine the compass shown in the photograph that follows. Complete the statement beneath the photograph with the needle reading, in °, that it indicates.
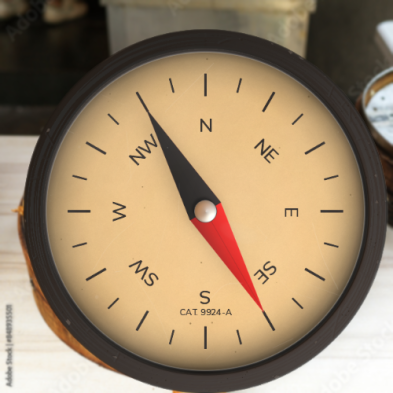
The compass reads 150 °
